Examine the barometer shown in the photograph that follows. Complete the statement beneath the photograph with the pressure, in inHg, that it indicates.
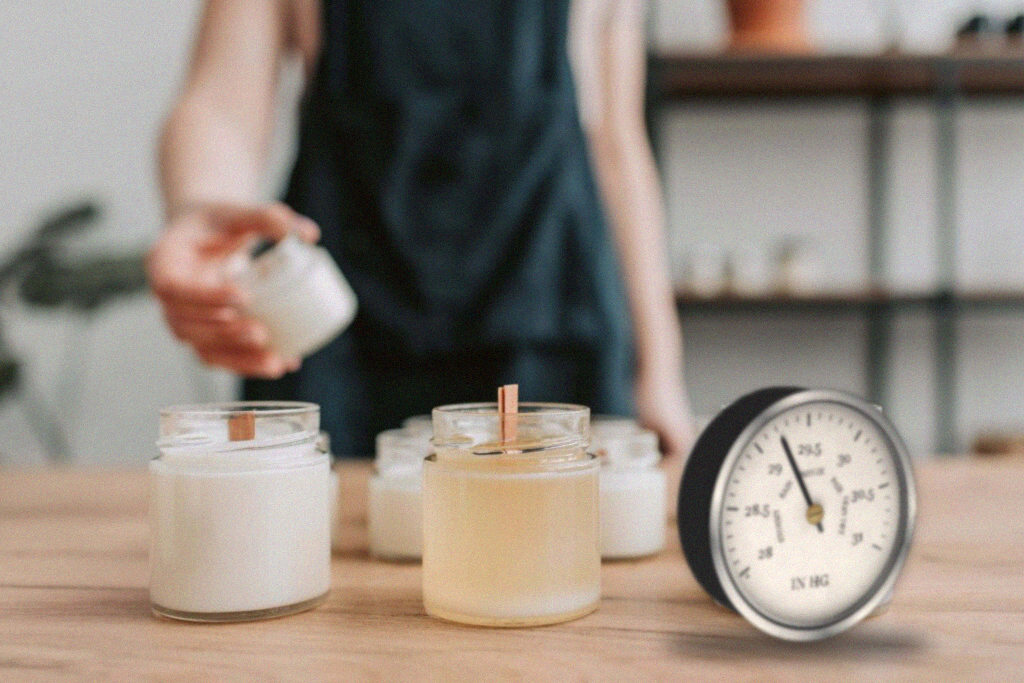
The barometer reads 29.2 inHg
